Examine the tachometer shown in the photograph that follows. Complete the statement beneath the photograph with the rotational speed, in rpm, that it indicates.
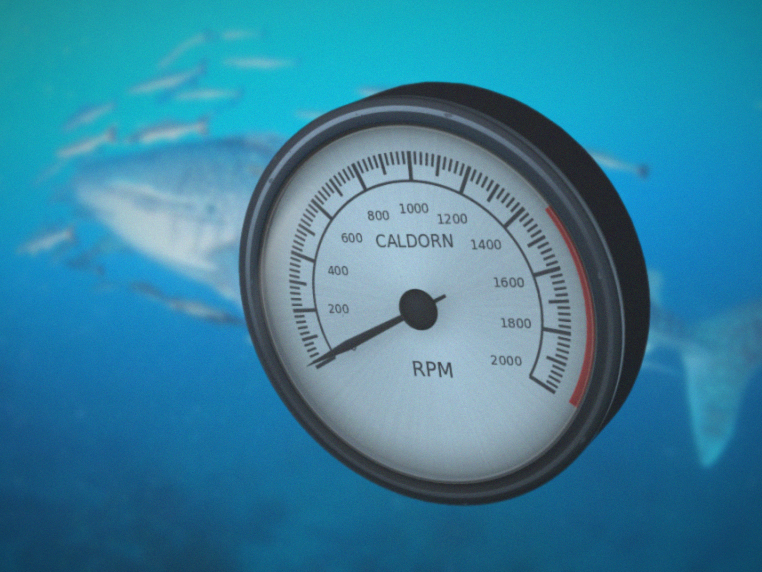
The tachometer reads 20 rpm
